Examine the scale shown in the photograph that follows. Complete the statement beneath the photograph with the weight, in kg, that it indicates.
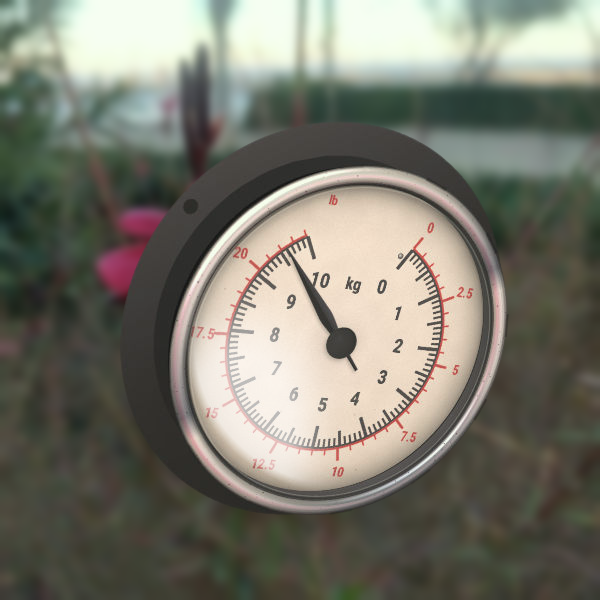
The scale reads 9.6 kg
